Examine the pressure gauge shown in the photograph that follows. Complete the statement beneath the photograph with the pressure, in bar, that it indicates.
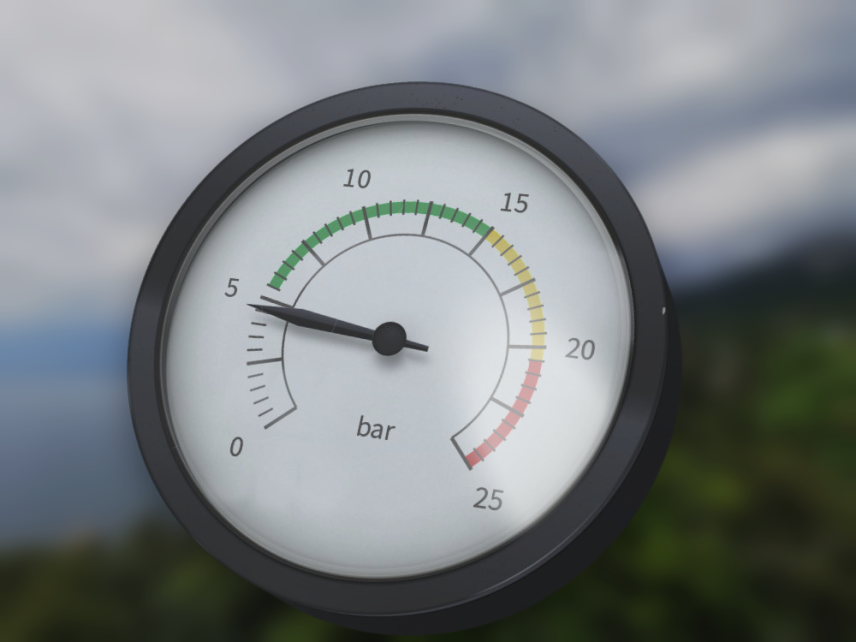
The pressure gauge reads 4.5 bar
